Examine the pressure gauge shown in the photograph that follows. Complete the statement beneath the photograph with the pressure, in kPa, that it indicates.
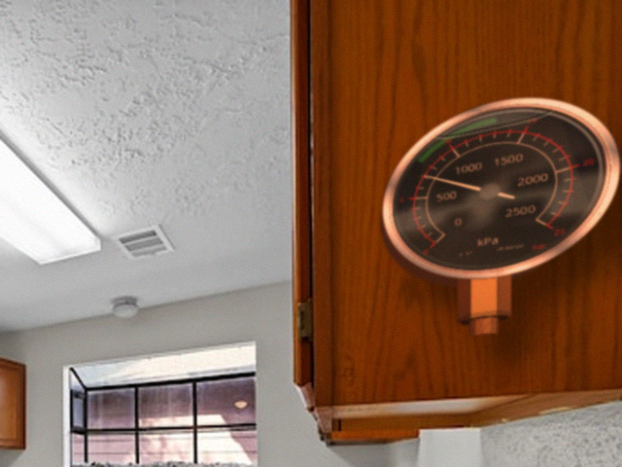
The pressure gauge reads 700 kPa
